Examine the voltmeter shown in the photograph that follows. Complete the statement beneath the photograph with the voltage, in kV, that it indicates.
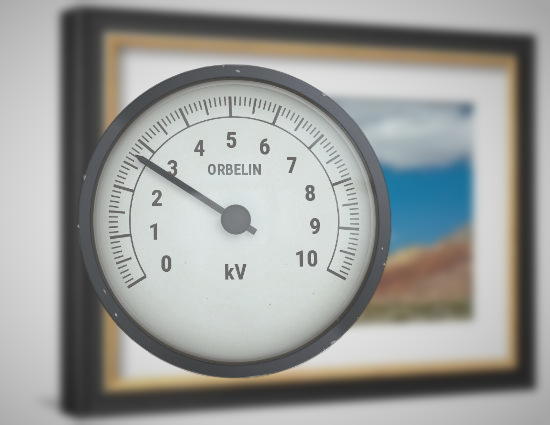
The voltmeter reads 2.7 kV
